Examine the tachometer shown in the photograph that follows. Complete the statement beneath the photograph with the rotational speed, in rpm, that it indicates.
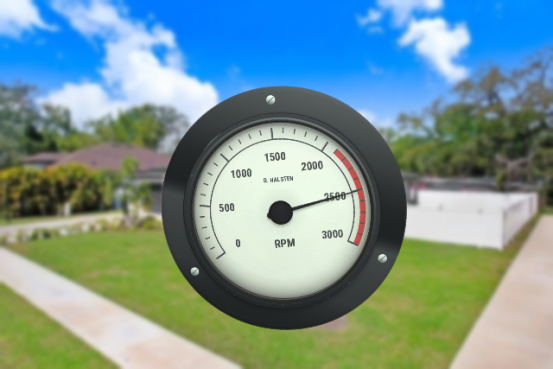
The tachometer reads 2500 rpm
